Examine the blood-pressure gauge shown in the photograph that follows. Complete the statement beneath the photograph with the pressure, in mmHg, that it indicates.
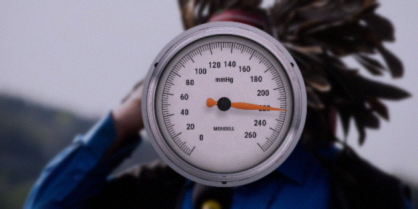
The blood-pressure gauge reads 220 mmHg
